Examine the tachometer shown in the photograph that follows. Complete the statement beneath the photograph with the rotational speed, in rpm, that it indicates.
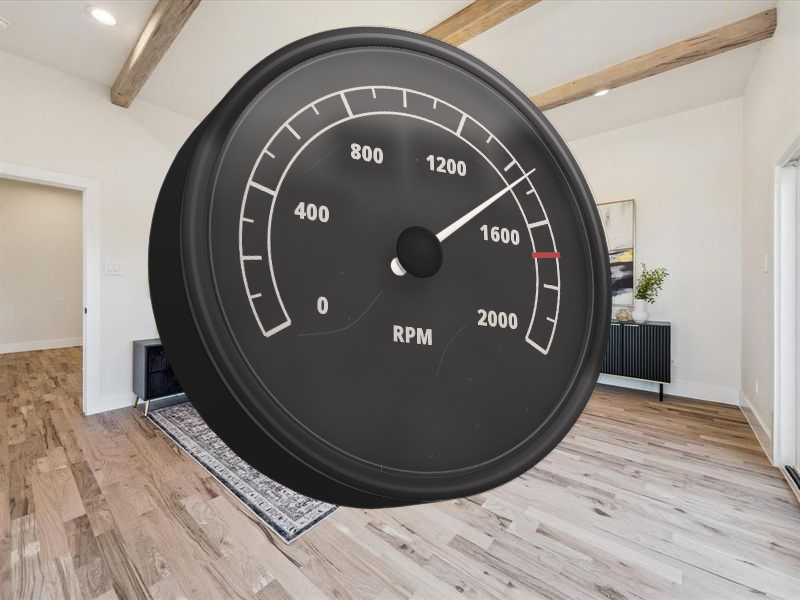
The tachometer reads 1450 rpm
